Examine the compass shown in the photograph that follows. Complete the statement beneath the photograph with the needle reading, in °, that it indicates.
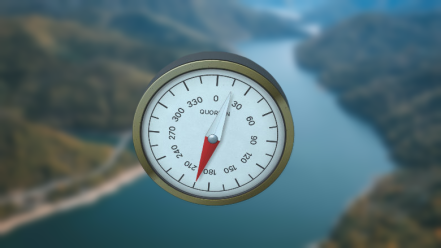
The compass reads 195 °
